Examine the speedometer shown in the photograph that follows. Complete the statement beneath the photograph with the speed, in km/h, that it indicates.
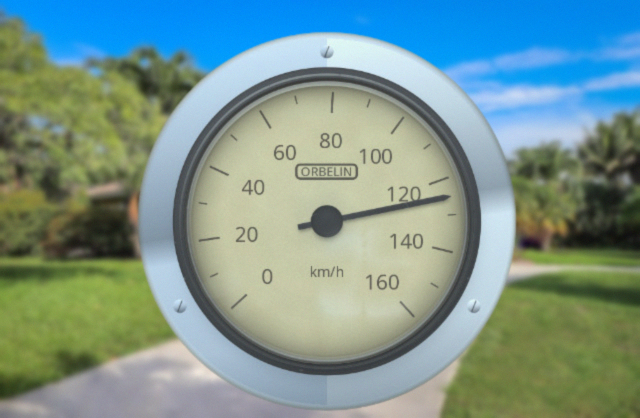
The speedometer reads 125 km/h
